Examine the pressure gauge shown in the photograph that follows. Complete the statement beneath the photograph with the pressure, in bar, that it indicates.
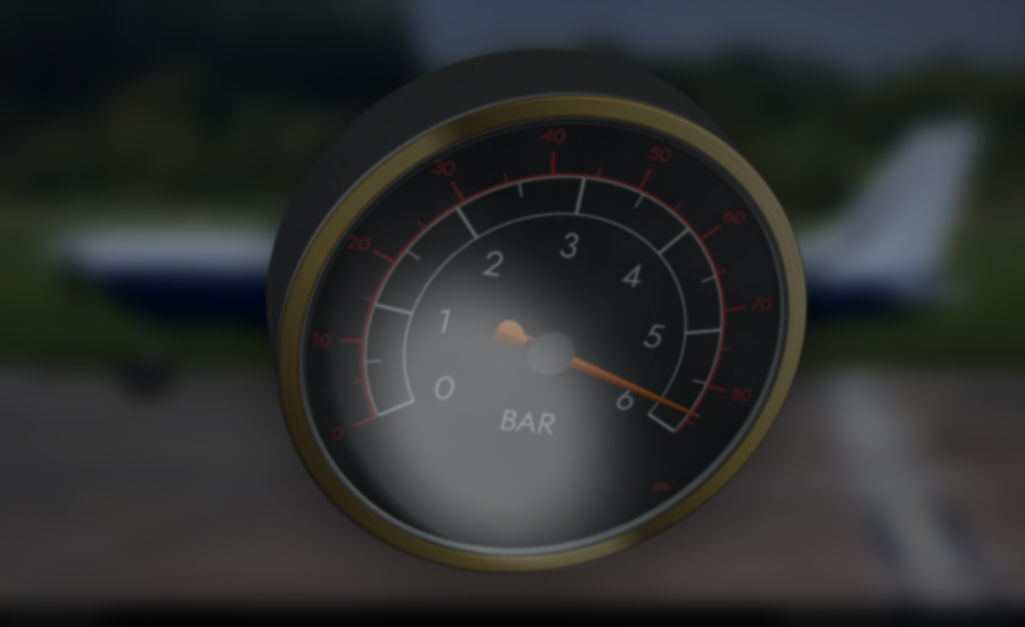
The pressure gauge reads 5.75 bar
